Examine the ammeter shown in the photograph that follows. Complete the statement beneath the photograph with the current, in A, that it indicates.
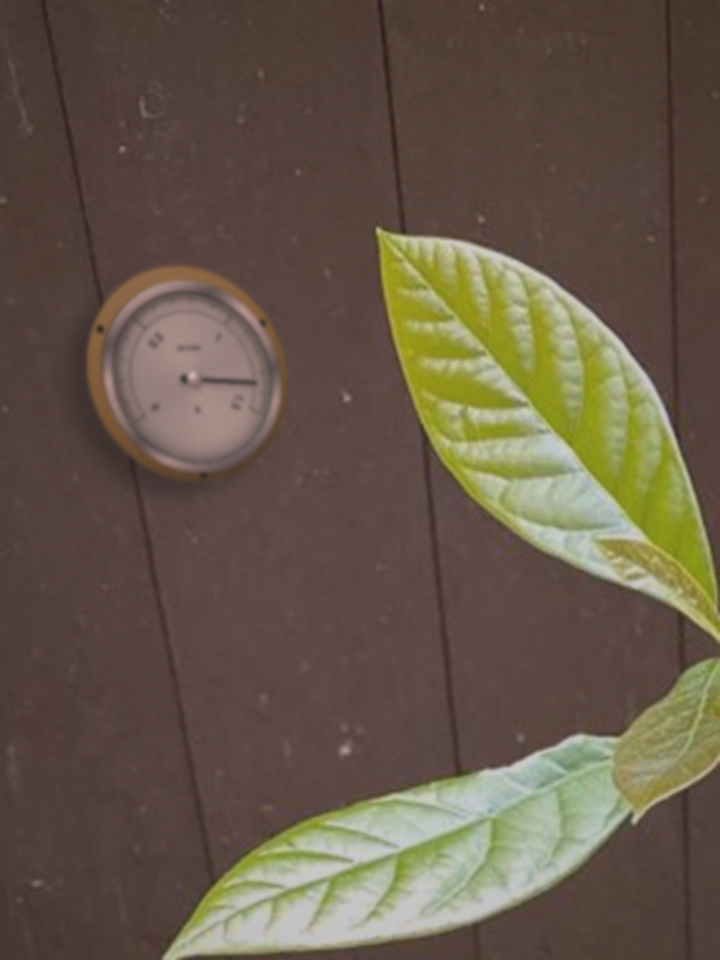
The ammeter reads 1.35 A
